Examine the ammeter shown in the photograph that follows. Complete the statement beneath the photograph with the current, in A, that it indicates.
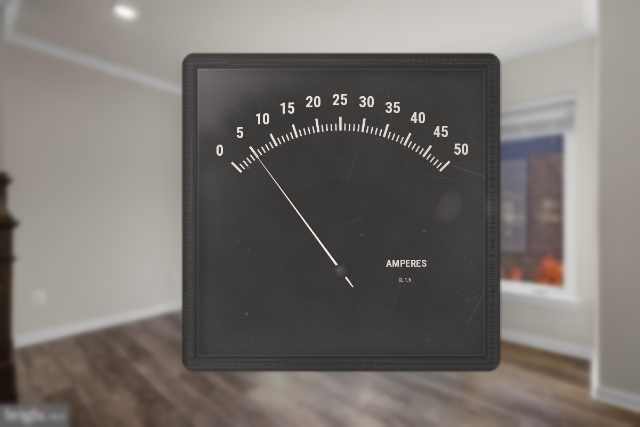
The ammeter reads 5 A
